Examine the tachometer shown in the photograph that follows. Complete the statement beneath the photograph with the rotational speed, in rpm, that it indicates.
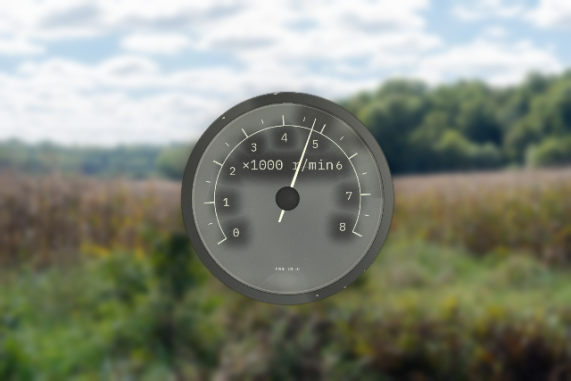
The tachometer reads 4750 rpm
